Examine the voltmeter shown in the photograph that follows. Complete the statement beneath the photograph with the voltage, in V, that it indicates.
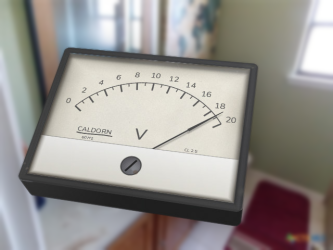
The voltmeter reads 19 V
